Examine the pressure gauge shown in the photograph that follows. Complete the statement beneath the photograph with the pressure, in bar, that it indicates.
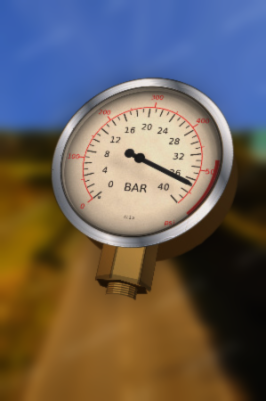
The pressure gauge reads 37 bar
